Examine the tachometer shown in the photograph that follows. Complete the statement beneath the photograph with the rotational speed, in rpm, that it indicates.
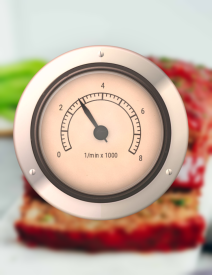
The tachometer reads 2800 rpm
